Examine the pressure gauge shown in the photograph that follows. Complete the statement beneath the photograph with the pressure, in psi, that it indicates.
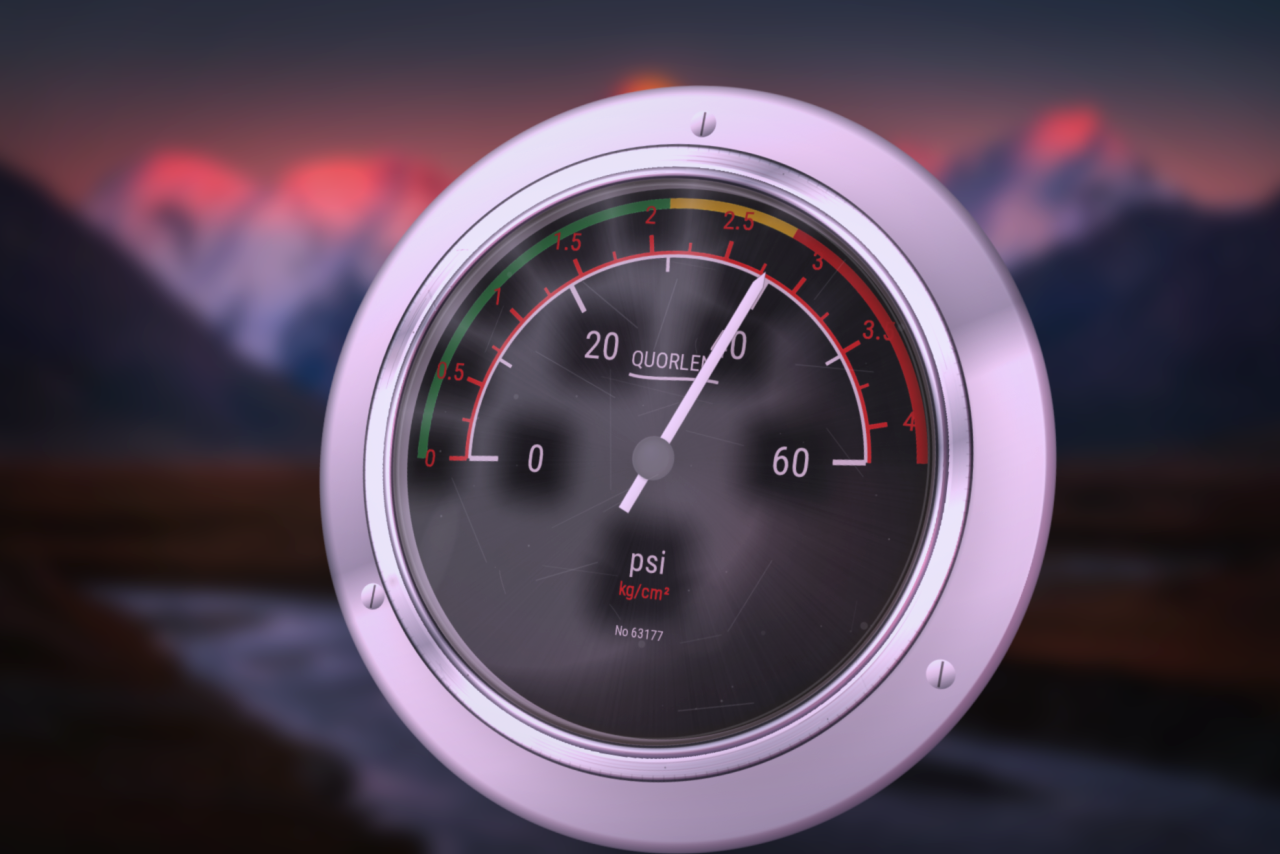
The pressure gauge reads 40 psi
